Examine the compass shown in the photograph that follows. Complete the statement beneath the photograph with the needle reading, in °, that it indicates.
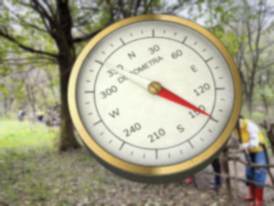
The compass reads 150 °
